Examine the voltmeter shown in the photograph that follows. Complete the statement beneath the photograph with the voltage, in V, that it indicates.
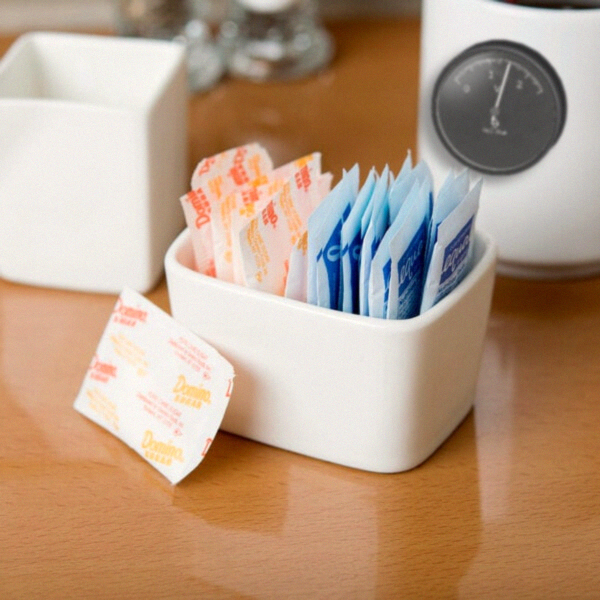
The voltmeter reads 1.5 V
